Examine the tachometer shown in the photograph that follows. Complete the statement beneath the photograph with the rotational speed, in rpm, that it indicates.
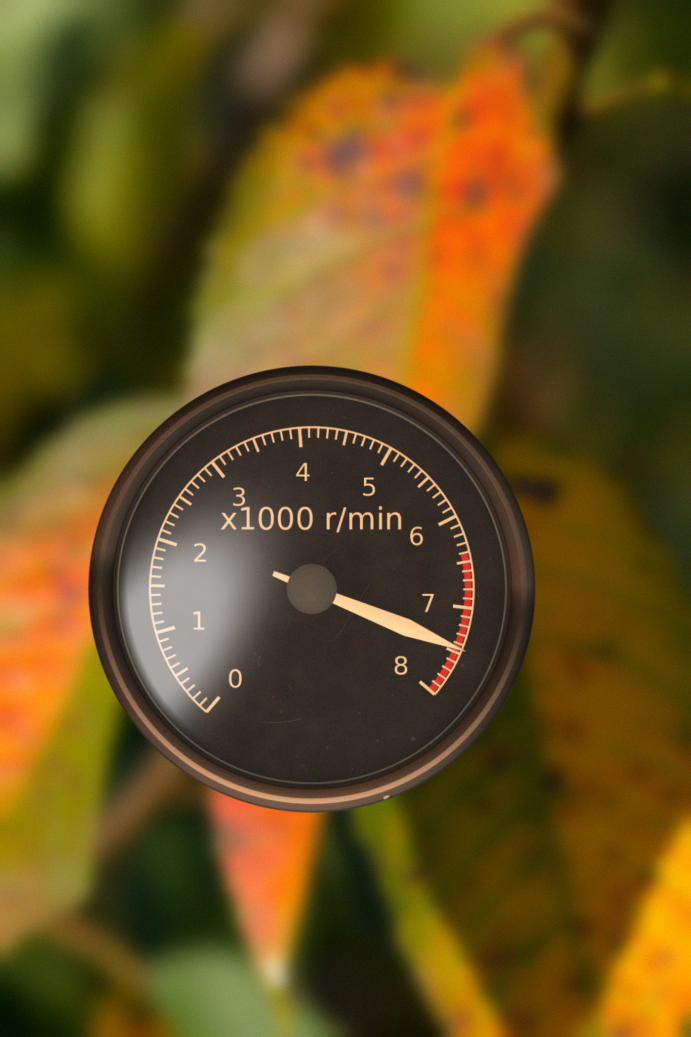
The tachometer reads 7450 rpm
